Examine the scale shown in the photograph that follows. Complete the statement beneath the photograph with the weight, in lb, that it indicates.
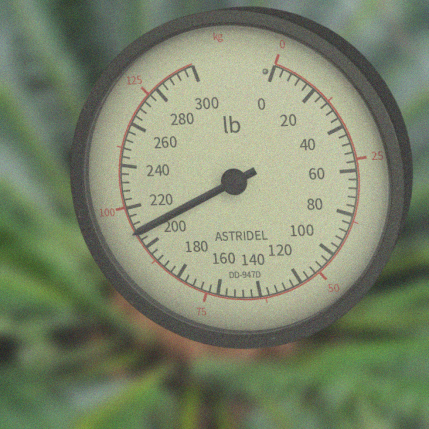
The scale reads 208 lb
